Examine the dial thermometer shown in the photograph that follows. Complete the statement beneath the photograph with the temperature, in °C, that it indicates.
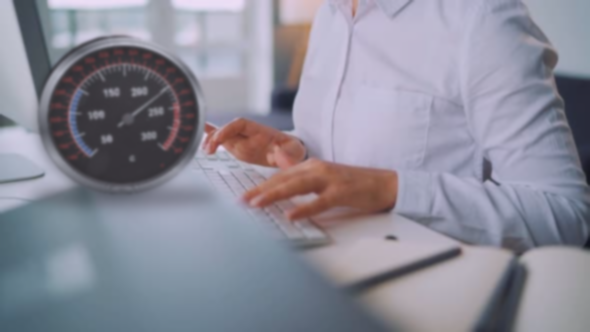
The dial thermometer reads 225 °C
